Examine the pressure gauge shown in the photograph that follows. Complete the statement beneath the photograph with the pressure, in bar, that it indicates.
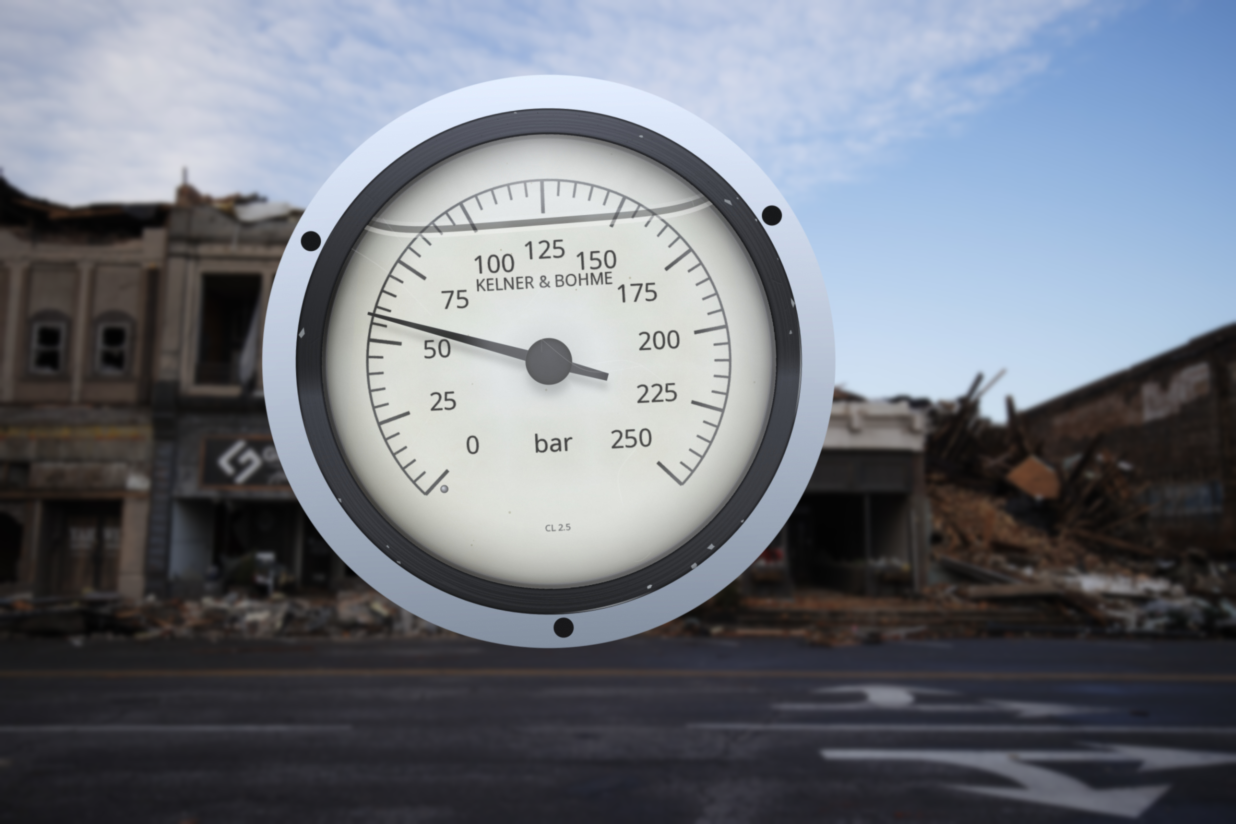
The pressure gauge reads 57.5 bar
